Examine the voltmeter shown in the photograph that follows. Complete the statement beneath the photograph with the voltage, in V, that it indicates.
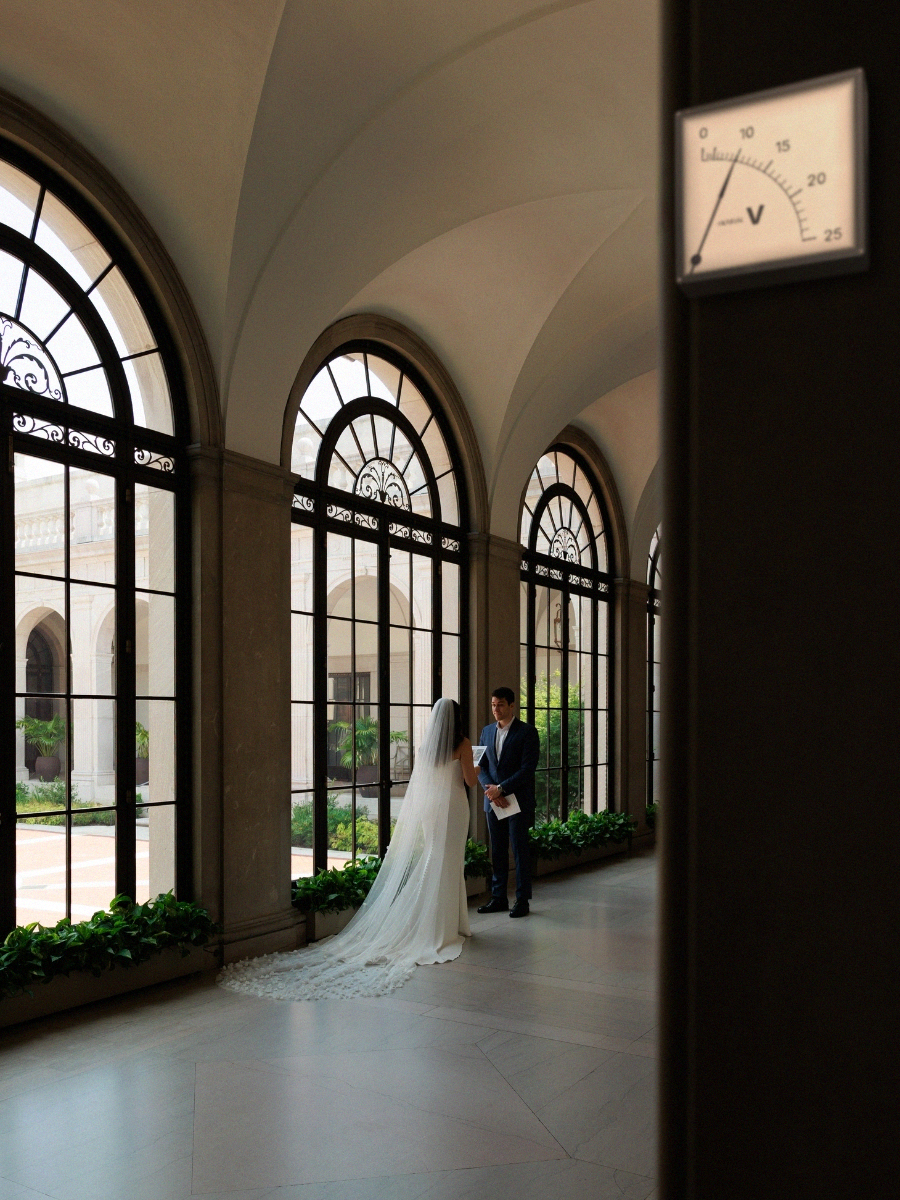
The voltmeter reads 10 V
